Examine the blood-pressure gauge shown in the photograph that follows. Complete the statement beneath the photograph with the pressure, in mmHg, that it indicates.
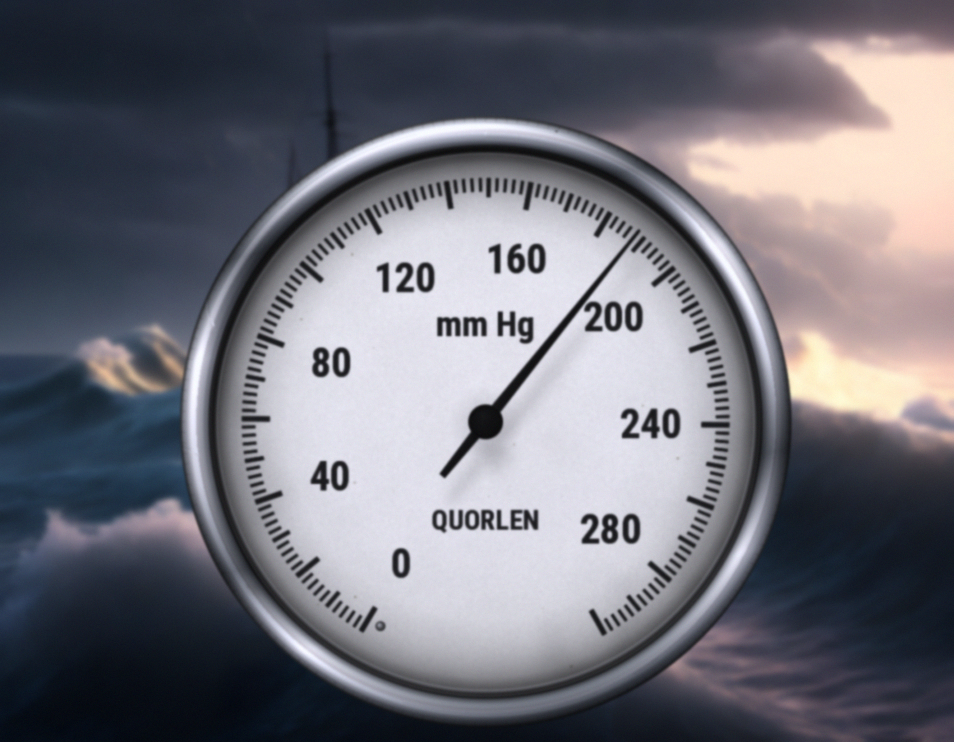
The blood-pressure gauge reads 188 mmHg
